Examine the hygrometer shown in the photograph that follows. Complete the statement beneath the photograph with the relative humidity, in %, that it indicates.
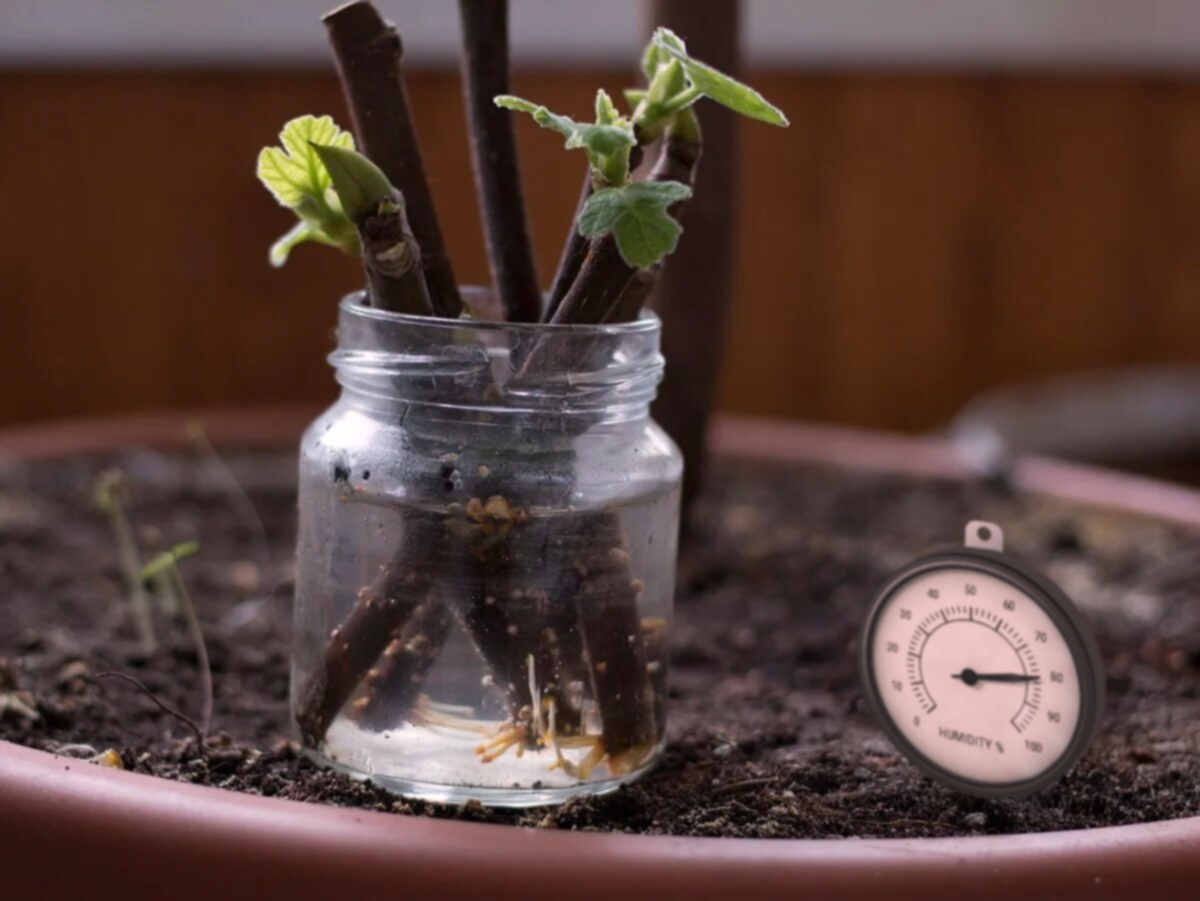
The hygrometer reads 80 %
